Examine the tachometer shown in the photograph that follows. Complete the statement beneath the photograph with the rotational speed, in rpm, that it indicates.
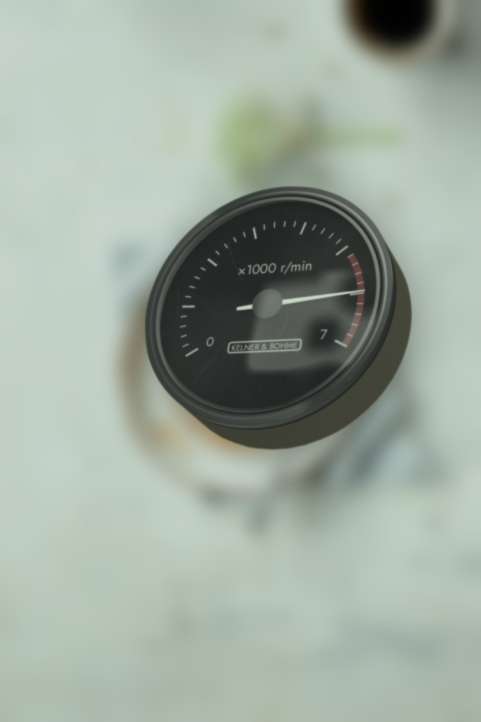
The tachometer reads 6000 rpm
